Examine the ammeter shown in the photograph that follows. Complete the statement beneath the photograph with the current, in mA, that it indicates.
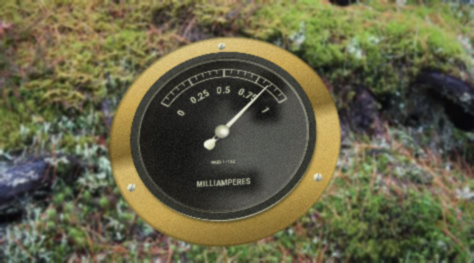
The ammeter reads 0.85 mA
